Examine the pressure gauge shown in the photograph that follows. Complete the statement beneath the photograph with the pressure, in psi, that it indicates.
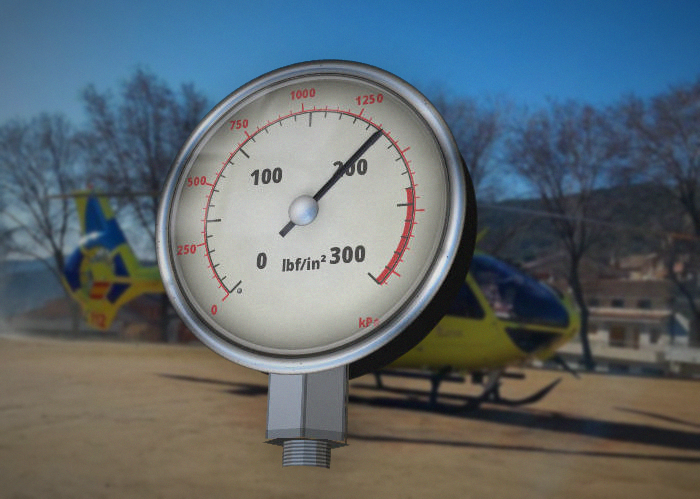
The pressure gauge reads 200 psi
